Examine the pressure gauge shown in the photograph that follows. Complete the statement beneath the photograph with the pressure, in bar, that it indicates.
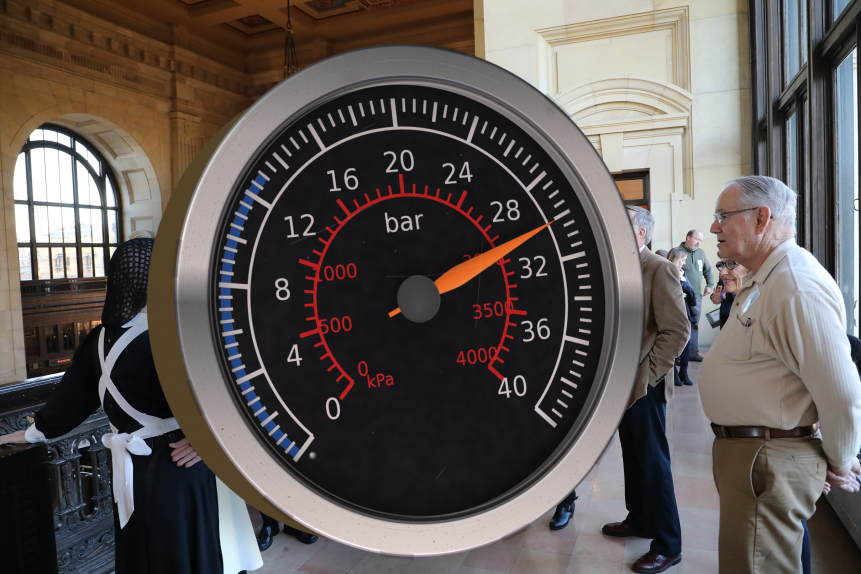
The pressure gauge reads 30 bar
